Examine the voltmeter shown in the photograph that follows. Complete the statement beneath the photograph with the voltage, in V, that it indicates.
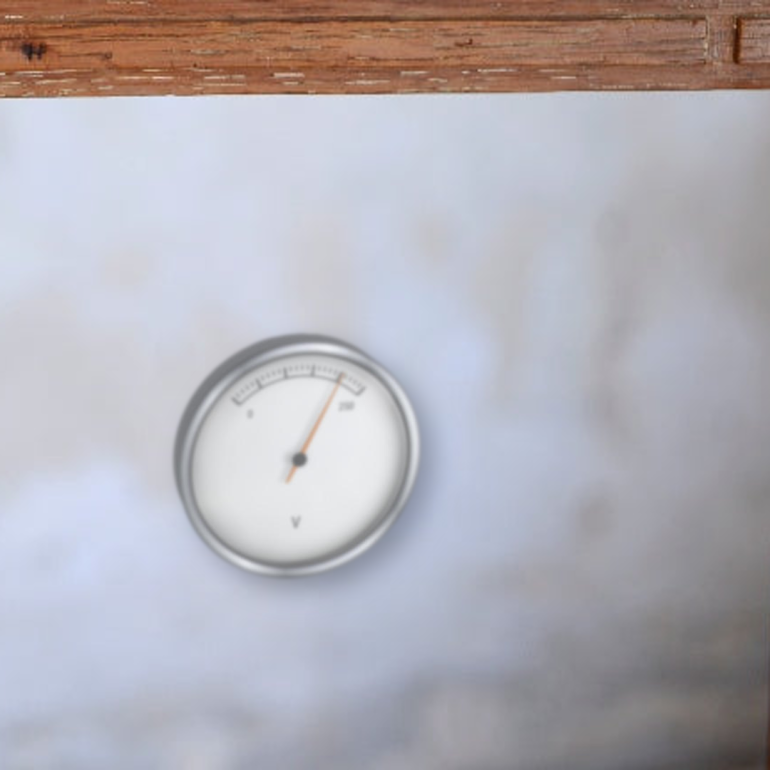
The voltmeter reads 200 V
